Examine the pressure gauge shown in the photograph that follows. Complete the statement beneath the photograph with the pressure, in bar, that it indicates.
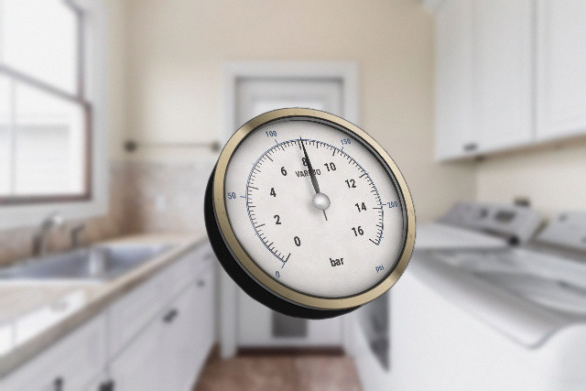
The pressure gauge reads 8 bar
